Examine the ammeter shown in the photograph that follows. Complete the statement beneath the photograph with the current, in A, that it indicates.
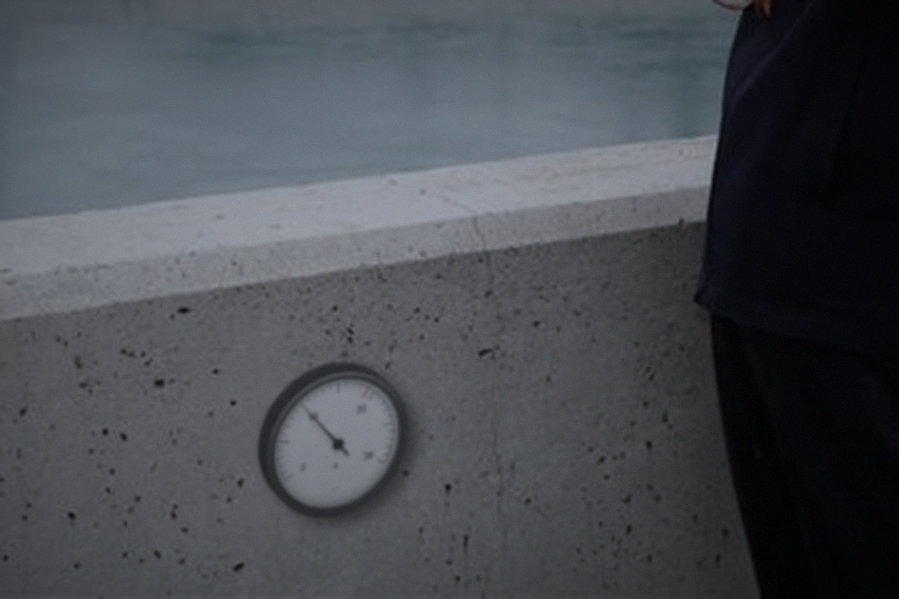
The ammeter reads 10 A
